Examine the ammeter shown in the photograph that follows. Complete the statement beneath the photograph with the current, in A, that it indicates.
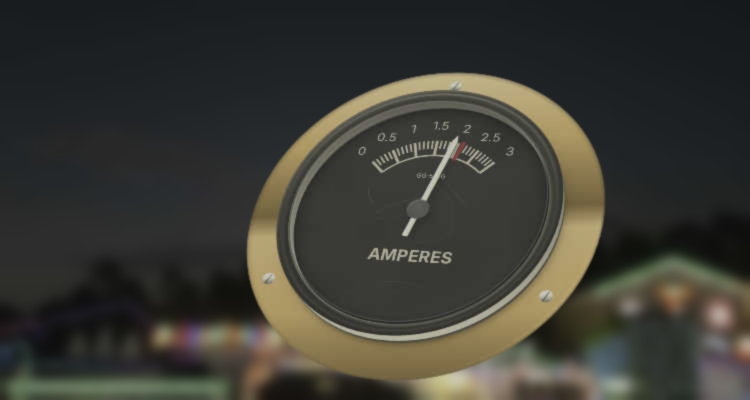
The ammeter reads 2 A
